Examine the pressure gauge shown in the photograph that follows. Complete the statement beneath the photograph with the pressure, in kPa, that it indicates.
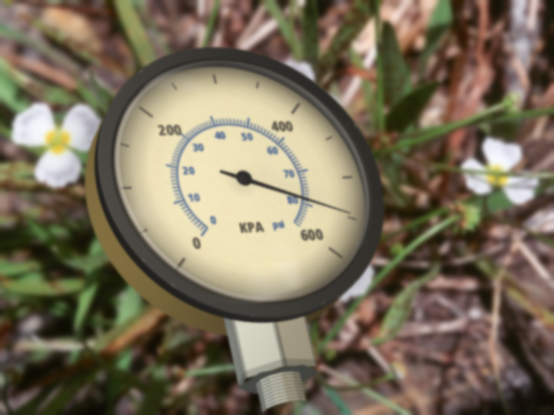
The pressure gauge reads 550 kPa
